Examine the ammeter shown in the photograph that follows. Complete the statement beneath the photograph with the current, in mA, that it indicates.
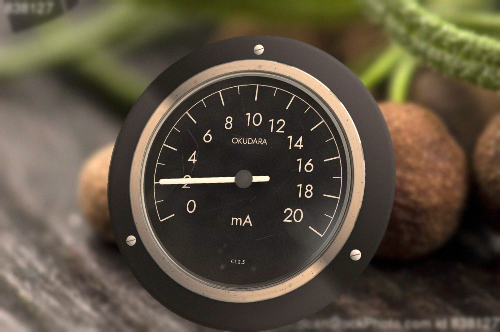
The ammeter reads 2 mA
